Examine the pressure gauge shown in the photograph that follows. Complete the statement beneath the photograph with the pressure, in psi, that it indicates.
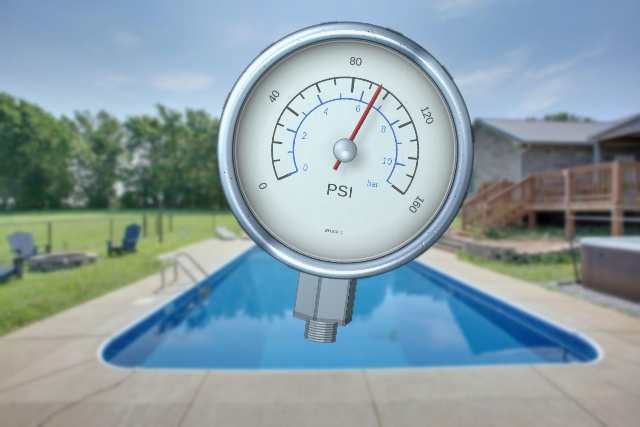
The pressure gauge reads 95 psi
